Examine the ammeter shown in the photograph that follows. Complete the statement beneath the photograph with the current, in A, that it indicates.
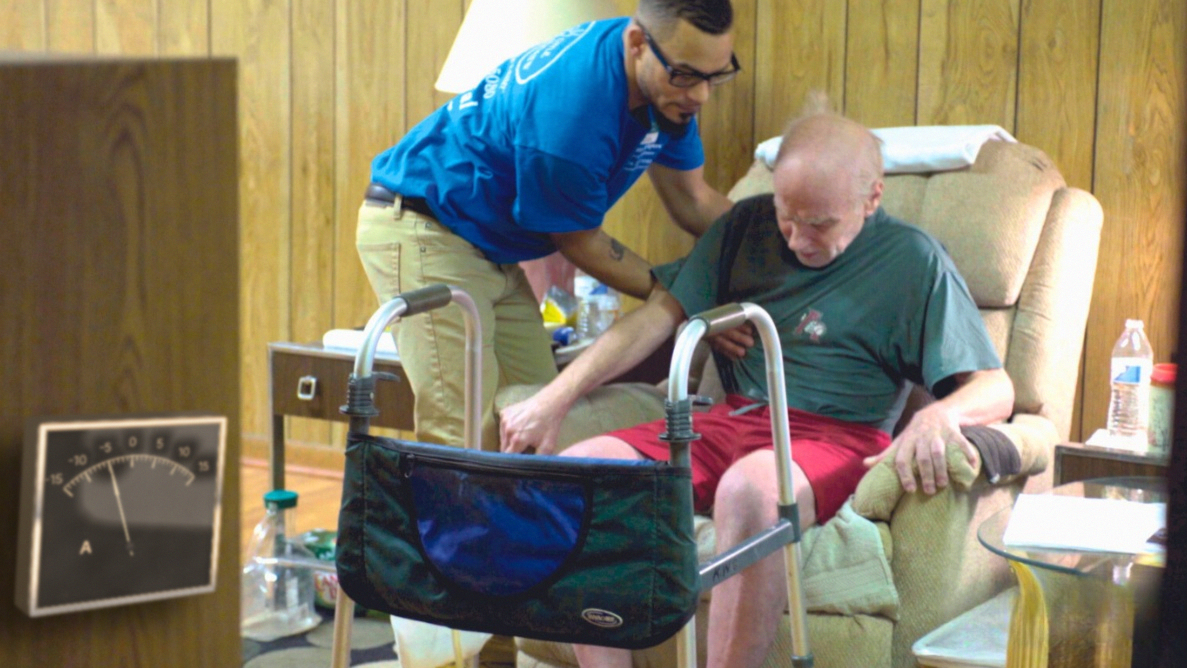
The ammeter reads -5 A
